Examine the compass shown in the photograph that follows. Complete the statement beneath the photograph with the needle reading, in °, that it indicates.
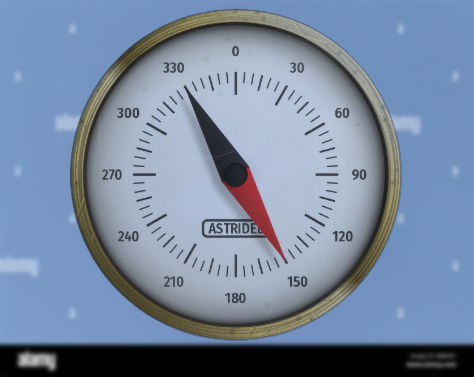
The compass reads 150 °
